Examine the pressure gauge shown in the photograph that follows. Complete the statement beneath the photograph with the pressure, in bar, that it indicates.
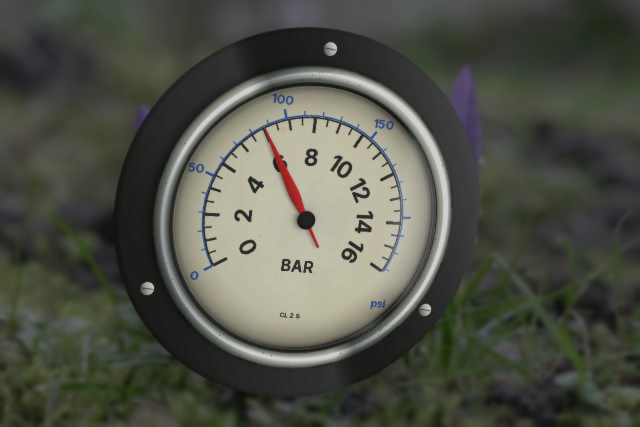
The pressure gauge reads 6 bar
